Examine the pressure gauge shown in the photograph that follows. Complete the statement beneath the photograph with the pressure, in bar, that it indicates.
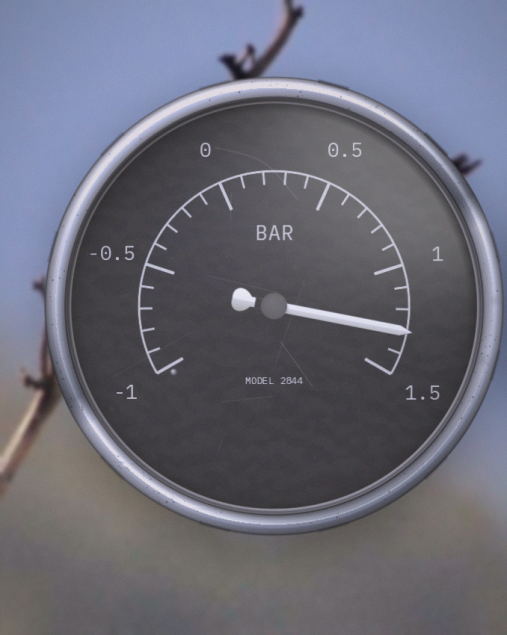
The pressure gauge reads 1.3 bar
